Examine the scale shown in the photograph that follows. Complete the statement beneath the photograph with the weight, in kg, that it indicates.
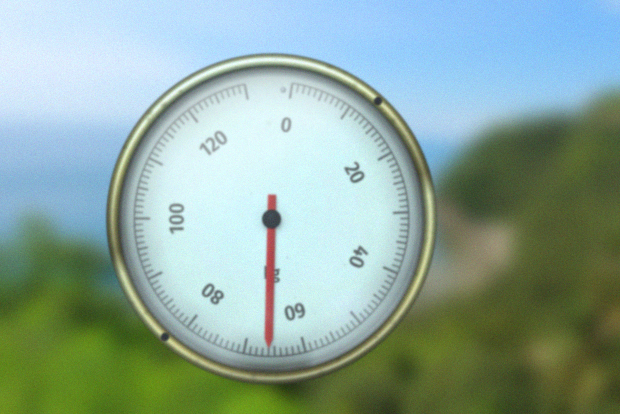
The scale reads 66 kg
